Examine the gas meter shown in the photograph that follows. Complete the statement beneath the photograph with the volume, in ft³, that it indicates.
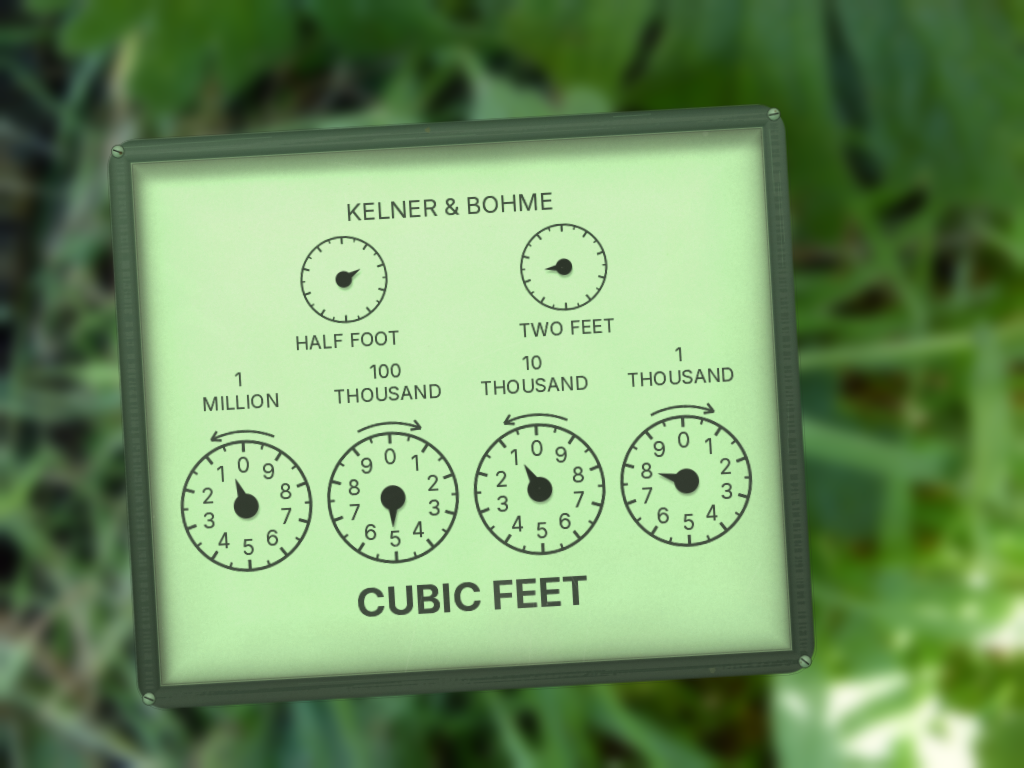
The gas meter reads 50800 ft³
